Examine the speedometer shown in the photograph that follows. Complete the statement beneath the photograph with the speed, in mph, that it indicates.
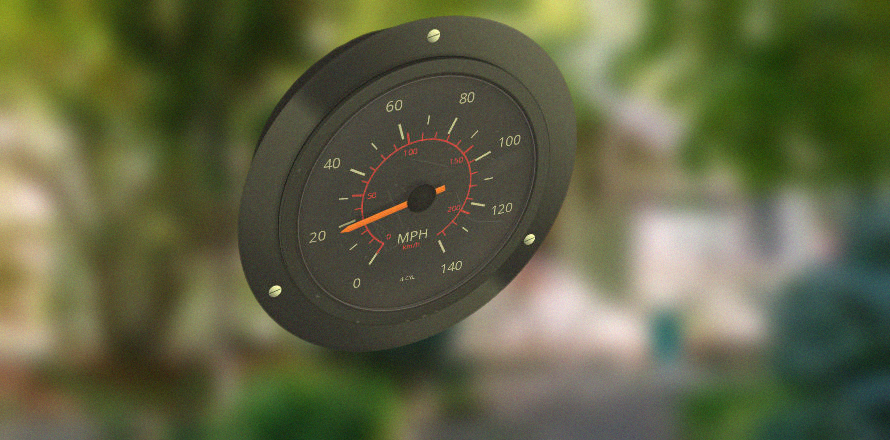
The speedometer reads 20 mph
